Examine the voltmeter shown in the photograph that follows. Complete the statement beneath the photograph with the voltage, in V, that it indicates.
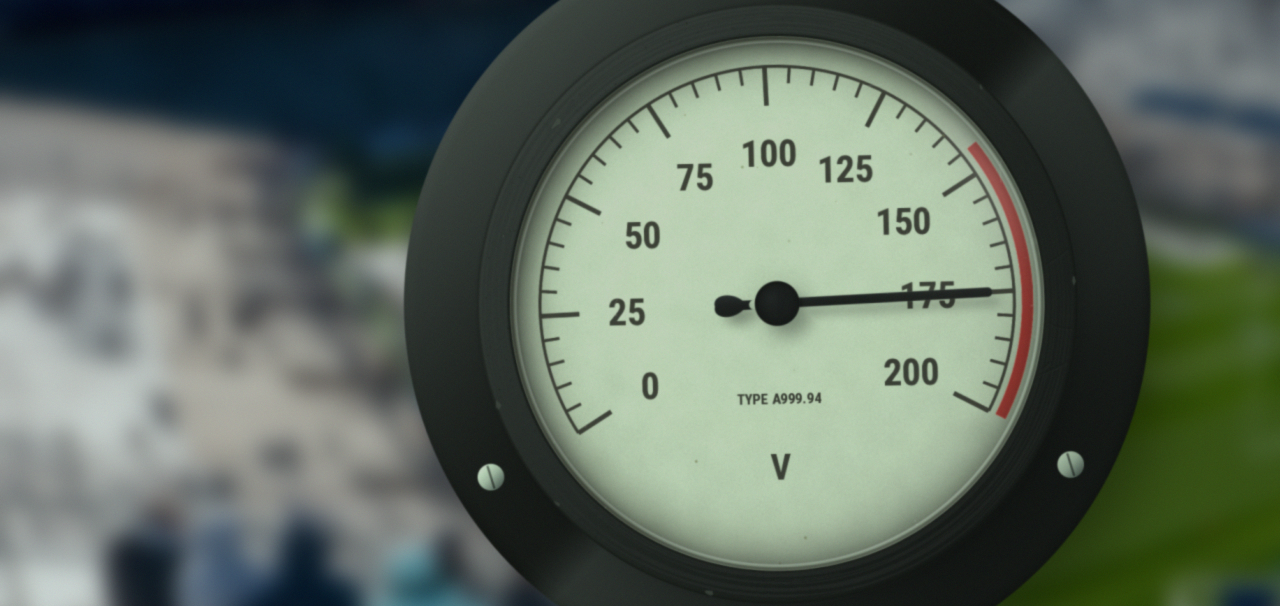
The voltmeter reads 175 V
